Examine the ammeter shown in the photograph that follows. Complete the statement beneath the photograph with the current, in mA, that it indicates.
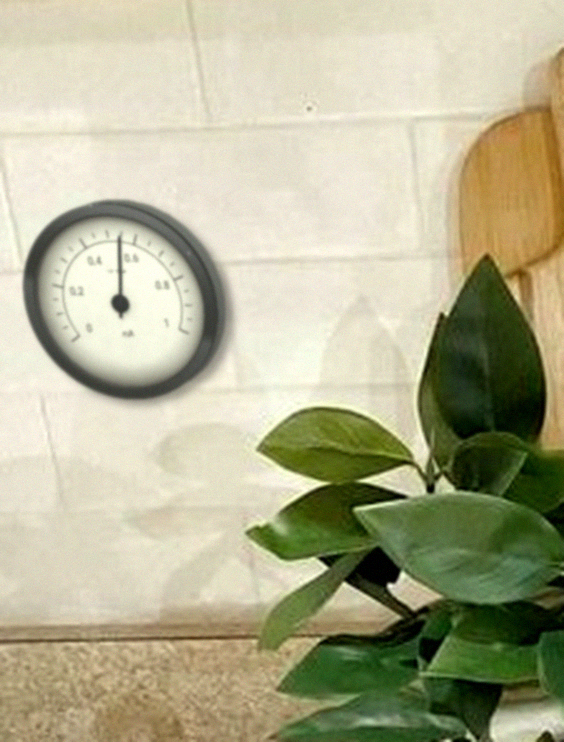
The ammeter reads 0.55 mA
